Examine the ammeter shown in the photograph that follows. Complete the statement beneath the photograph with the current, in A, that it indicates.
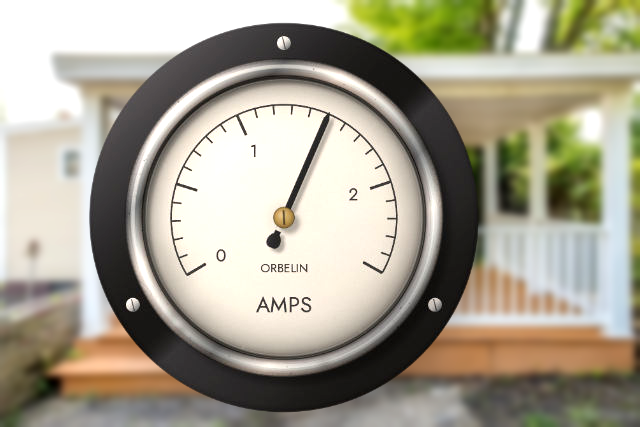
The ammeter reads 1.5 A
